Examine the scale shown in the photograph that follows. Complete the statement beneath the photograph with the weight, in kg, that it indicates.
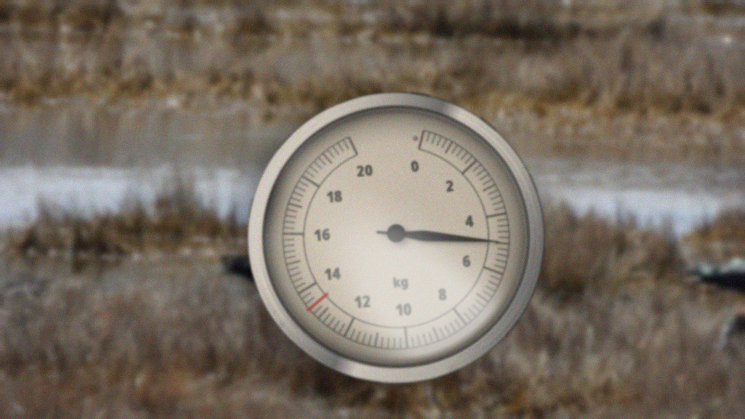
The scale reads 5 kg
